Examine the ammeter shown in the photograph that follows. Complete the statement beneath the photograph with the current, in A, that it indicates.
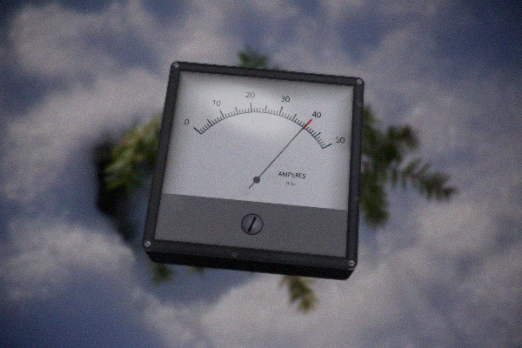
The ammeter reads 40 A
